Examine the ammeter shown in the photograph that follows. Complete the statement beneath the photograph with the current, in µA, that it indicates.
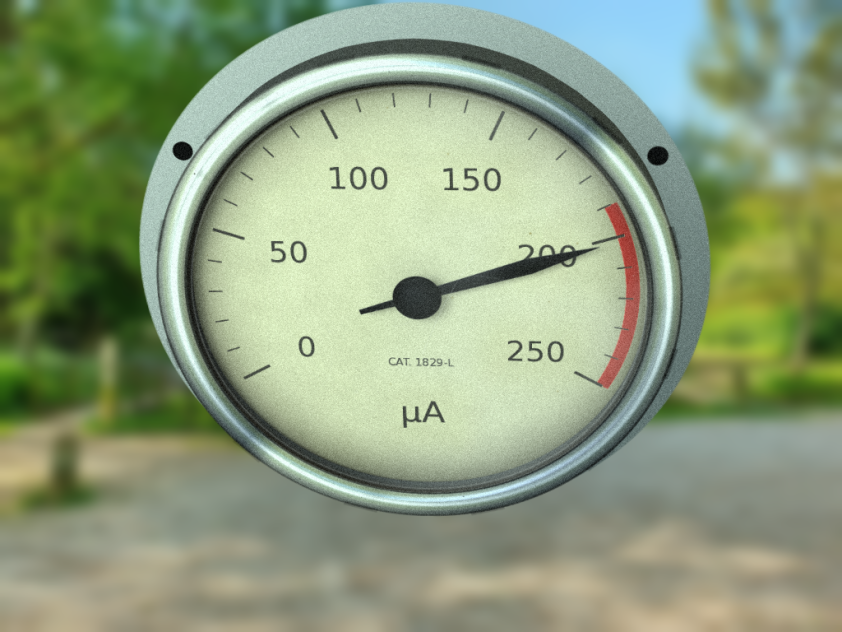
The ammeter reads 200 µA
